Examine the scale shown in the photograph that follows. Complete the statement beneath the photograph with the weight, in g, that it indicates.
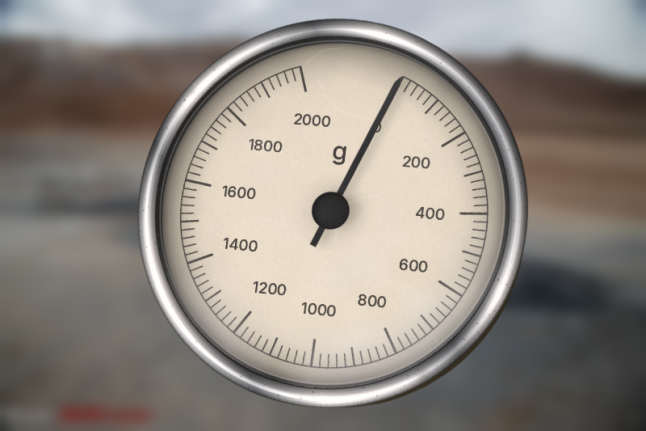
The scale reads 0 g
